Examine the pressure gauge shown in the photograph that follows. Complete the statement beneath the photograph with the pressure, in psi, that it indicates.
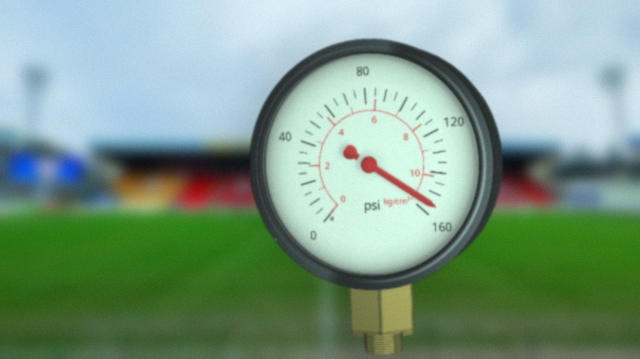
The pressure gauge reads 155 psi
